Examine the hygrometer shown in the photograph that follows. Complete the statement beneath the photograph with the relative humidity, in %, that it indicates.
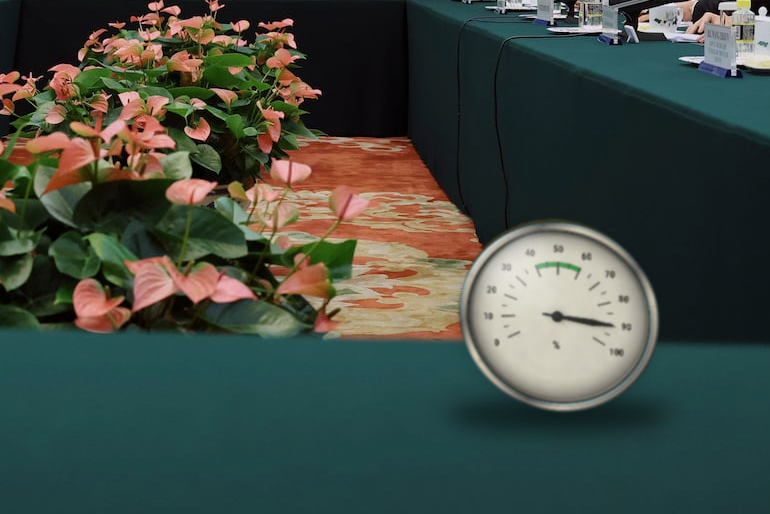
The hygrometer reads 90 %
